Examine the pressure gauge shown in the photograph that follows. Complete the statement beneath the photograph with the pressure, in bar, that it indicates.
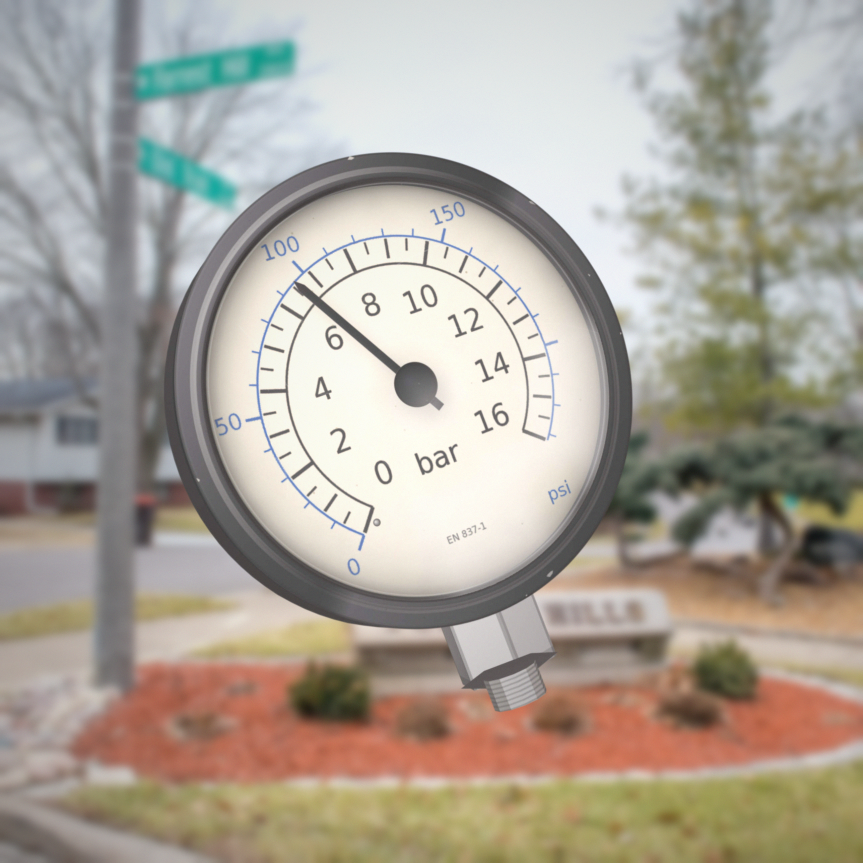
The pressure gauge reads 6.5 bar
